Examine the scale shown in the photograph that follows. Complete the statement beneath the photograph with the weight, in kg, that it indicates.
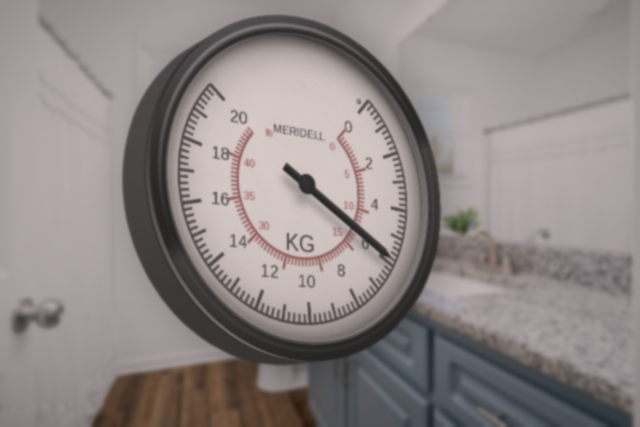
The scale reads 6 kg
